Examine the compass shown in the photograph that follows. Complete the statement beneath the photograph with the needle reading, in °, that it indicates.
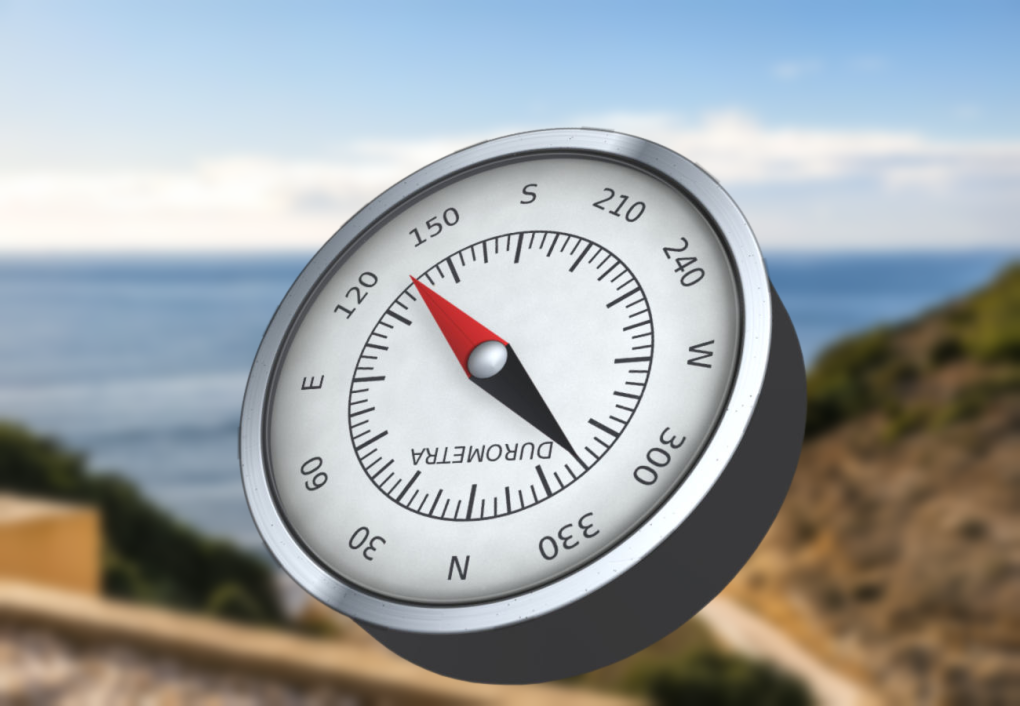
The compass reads 135 °
